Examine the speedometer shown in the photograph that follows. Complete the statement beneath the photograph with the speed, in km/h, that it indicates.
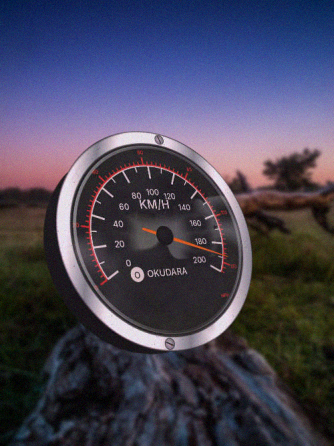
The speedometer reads 190 km/h
